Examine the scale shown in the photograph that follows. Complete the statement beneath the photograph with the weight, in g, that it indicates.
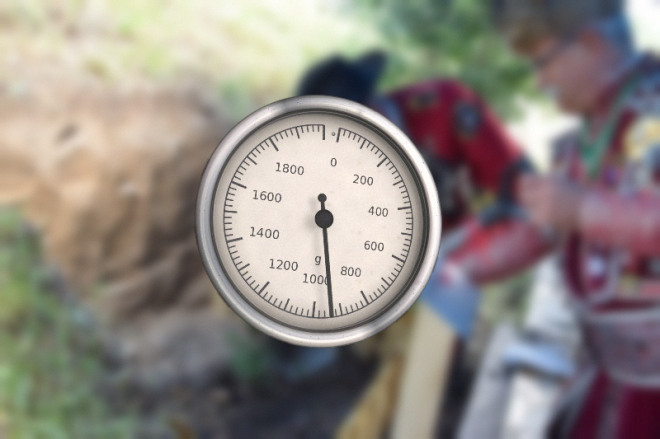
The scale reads 940 g
